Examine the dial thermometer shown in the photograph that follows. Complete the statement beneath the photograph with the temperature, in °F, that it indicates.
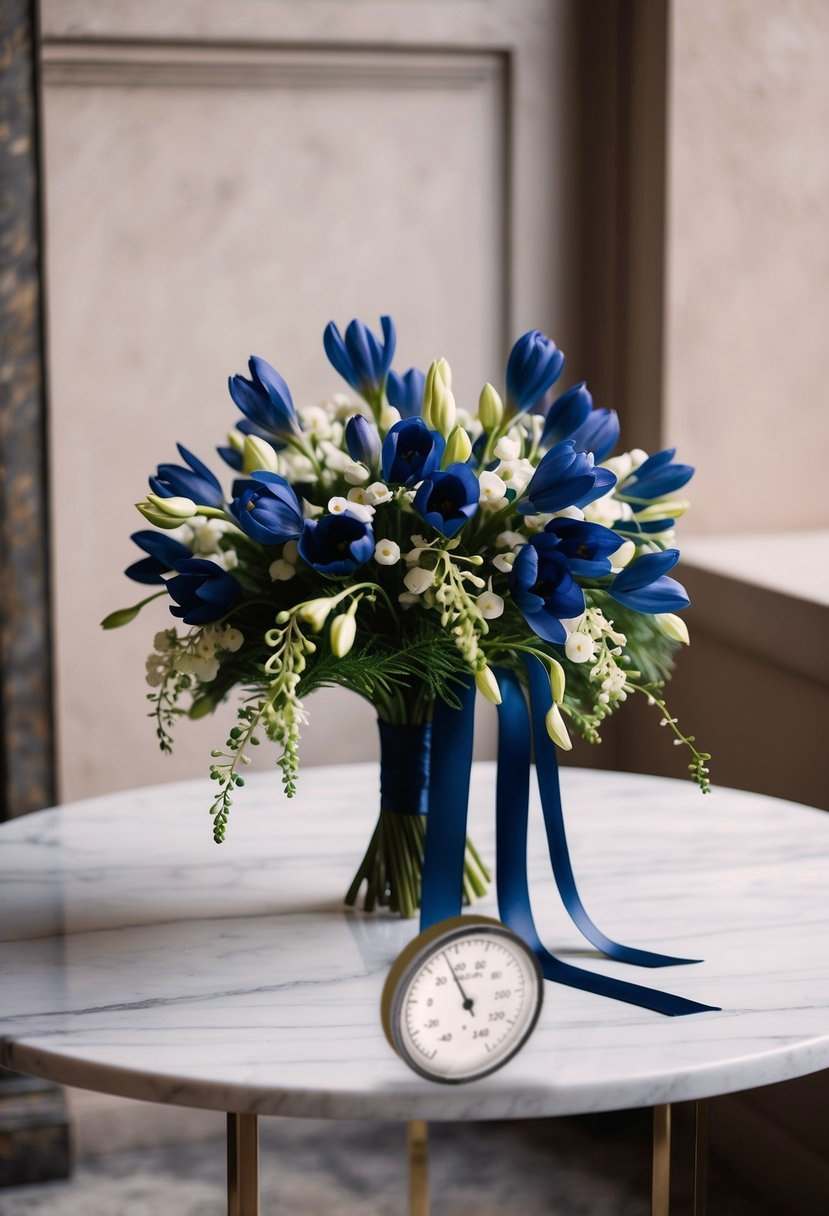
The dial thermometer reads 32 °F
